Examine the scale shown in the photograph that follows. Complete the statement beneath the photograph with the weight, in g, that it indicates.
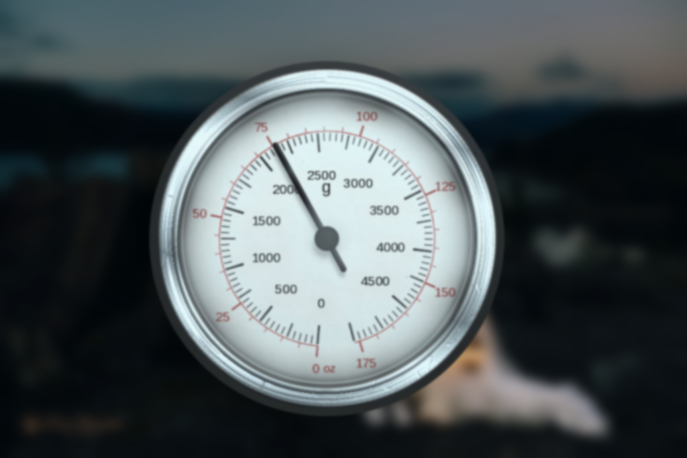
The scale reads 2150 g
